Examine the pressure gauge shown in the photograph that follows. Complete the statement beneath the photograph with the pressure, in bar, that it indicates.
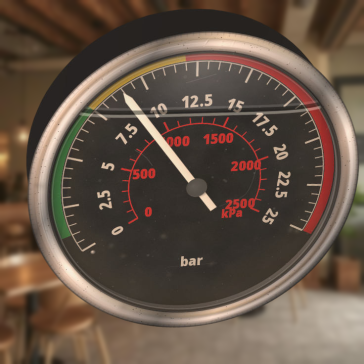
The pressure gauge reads 9 bar
